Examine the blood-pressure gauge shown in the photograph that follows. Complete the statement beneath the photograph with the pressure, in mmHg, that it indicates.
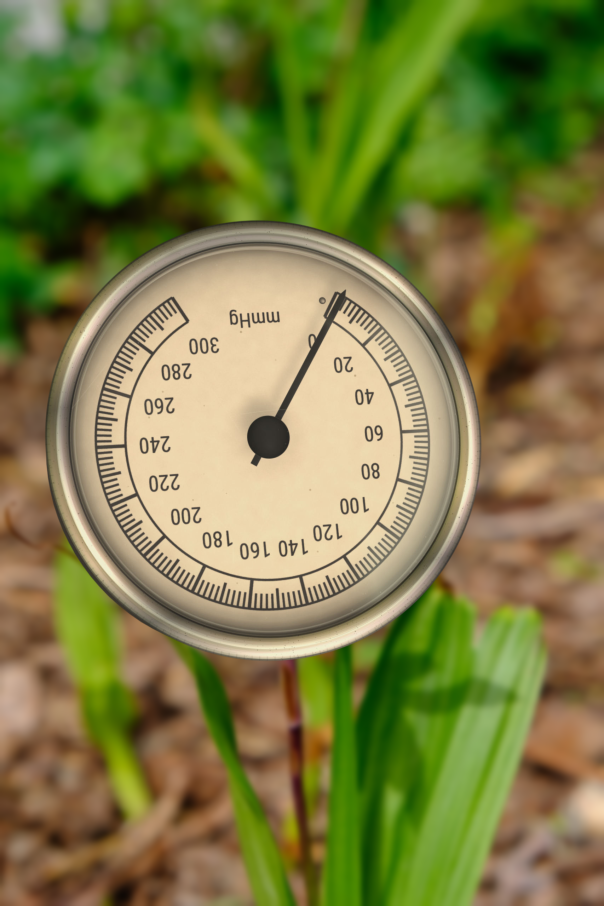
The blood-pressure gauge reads 2 mmHg
